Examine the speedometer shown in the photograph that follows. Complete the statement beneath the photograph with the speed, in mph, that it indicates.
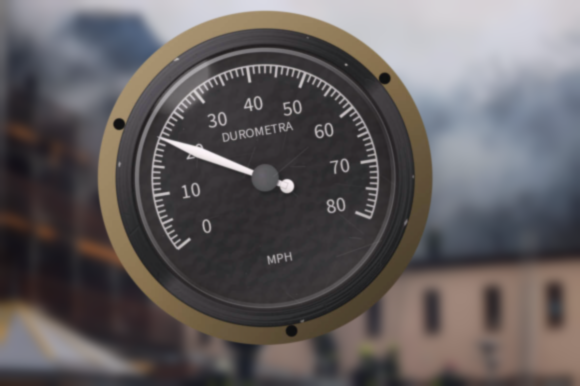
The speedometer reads 20 mph
